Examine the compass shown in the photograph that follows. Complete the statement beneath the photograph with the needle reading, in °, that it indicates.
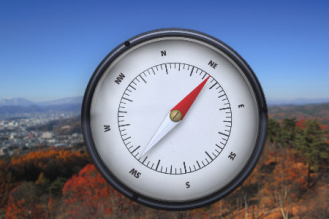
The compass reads 50 °
